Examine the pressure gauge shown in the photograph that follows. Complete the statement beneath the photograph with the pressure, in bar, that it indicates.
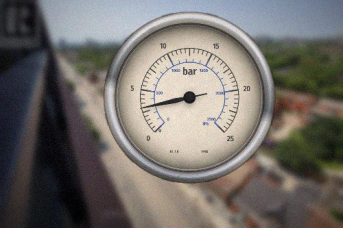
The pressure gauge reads 3 bar
